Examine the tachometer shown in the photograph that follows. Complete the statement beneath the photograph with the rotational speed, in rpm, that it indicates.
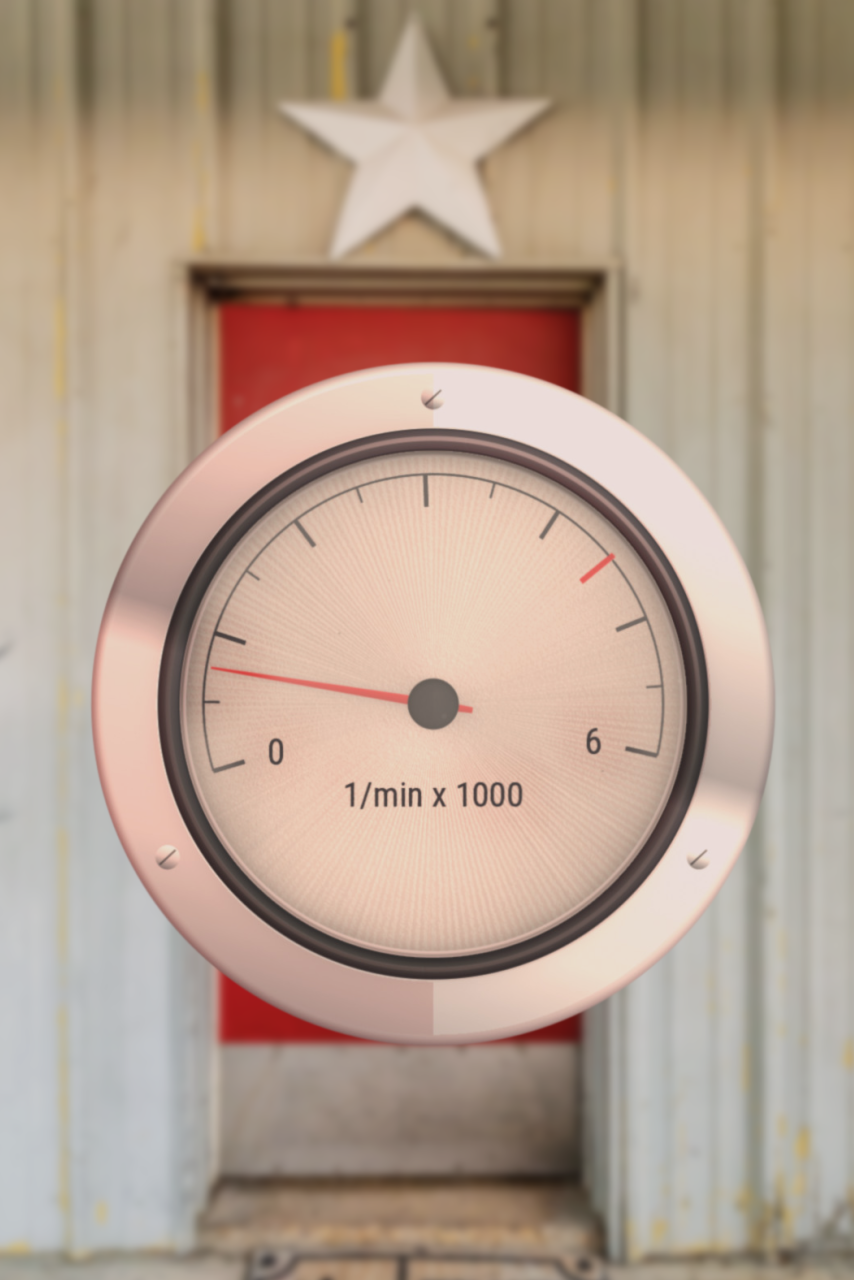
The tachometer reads 750 rpm
